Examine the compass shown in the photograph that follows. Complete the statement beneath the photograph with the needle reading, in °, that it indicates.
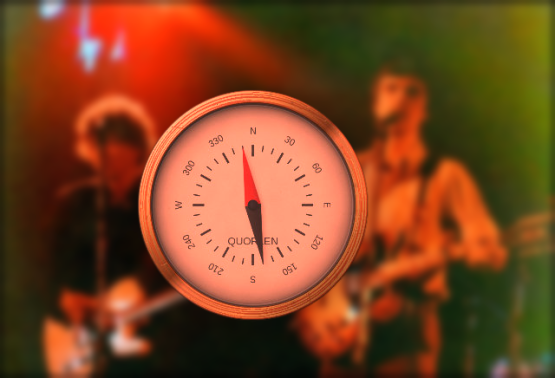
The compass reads 350 °
